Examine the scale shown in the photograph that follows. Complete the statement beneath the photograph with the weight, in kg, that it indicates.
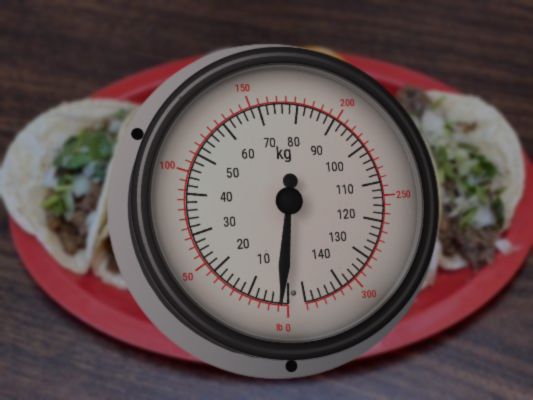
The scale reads 2 kg
